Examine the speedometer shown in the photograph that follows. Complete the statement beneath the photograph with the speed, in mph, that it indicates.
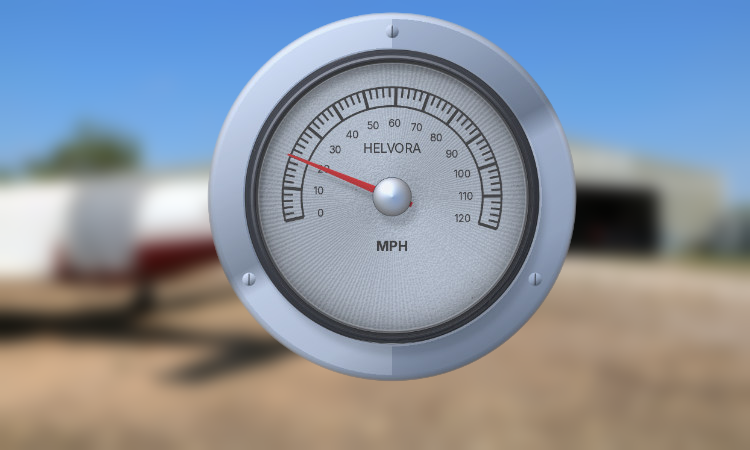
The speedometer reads 20 mph
